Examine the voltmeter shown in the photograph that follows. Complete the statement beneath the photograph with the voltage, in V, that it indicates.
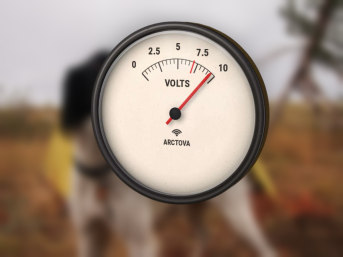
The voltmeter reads 9.5 V
